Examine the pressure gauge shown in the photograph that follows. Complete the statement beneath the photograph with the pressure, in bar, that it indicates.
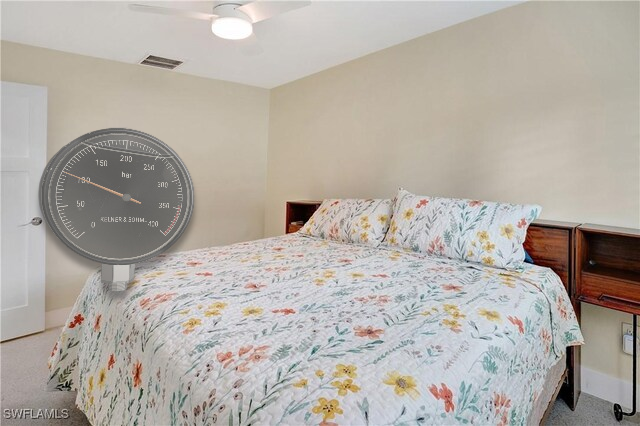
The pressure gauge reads 100 bar
